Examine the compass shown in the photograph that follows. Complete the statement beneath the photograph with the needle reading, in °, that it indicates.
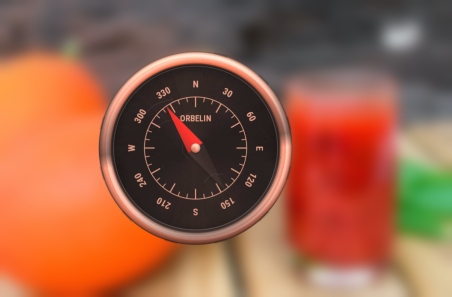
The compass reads 325 °
